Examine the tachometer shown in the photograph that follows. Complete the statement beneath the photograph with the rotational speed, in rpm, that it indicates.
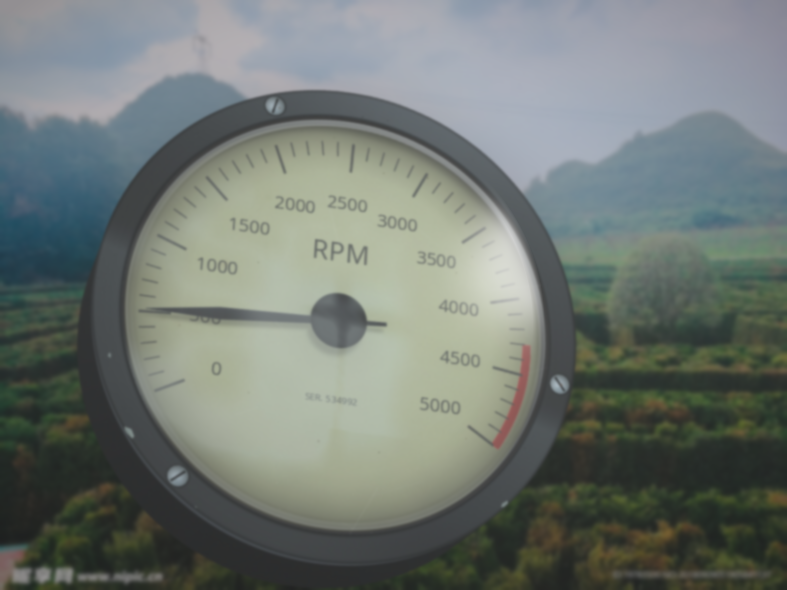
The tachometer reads 500 rpm
